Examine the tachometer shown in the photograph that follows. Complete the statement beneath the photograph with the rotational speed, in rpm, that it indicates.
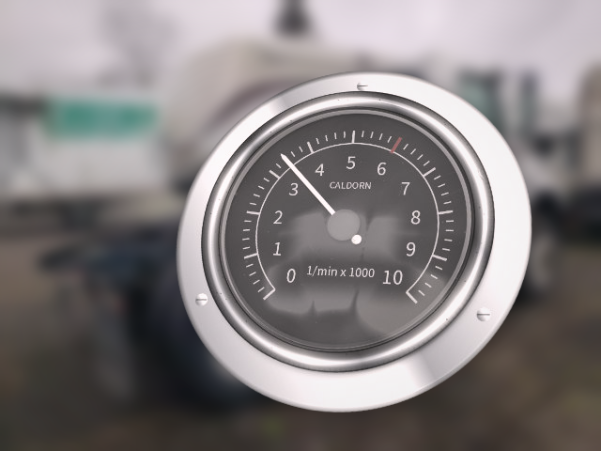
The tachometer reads 3400 rpm
